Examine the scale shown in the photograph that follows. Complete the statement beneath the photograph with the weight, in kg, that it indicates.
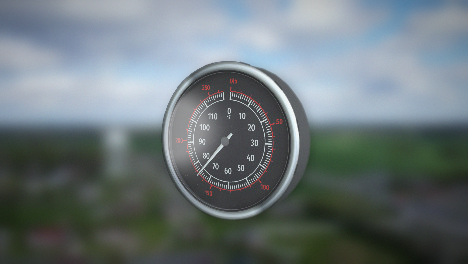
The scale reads 75 kg
